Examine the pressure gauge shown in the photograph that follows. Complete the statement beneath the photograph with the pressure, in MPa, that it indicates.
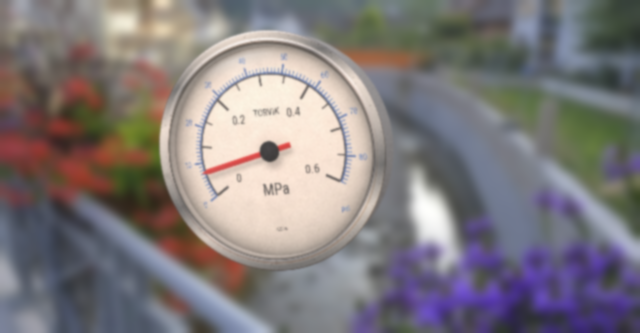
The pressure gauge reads 0.05 MPa
